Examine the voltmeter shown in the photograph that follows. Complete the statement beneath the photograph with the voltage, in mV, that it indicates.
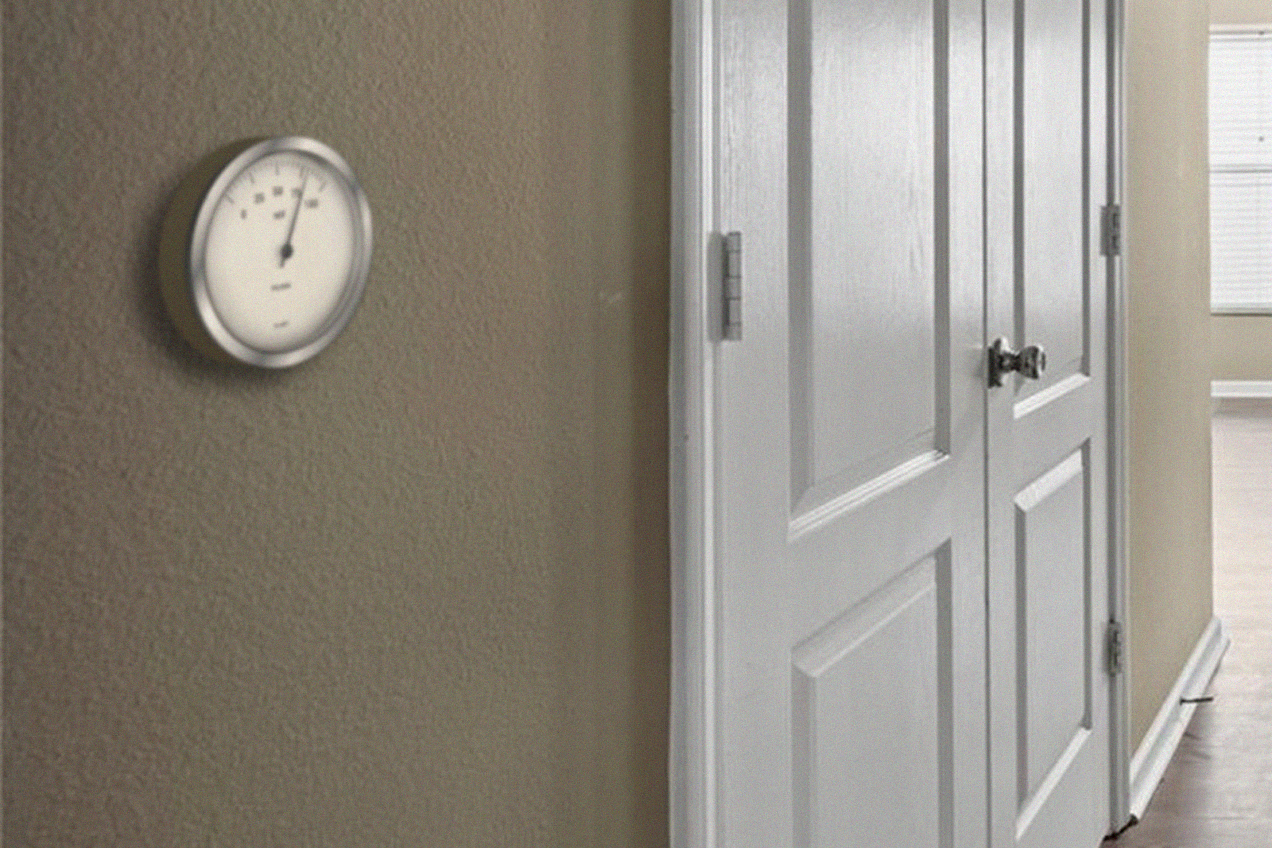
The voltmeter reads 75 mV
